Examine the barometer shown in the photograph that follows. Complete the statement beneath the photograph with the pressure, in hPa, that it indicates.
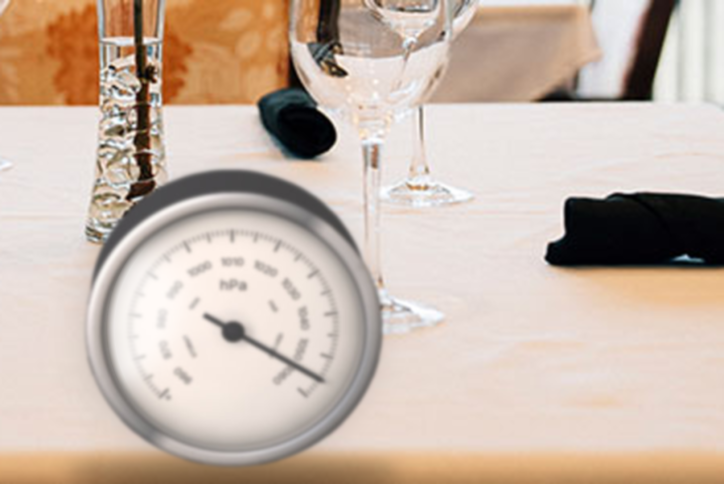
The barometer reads 1055 hPa
